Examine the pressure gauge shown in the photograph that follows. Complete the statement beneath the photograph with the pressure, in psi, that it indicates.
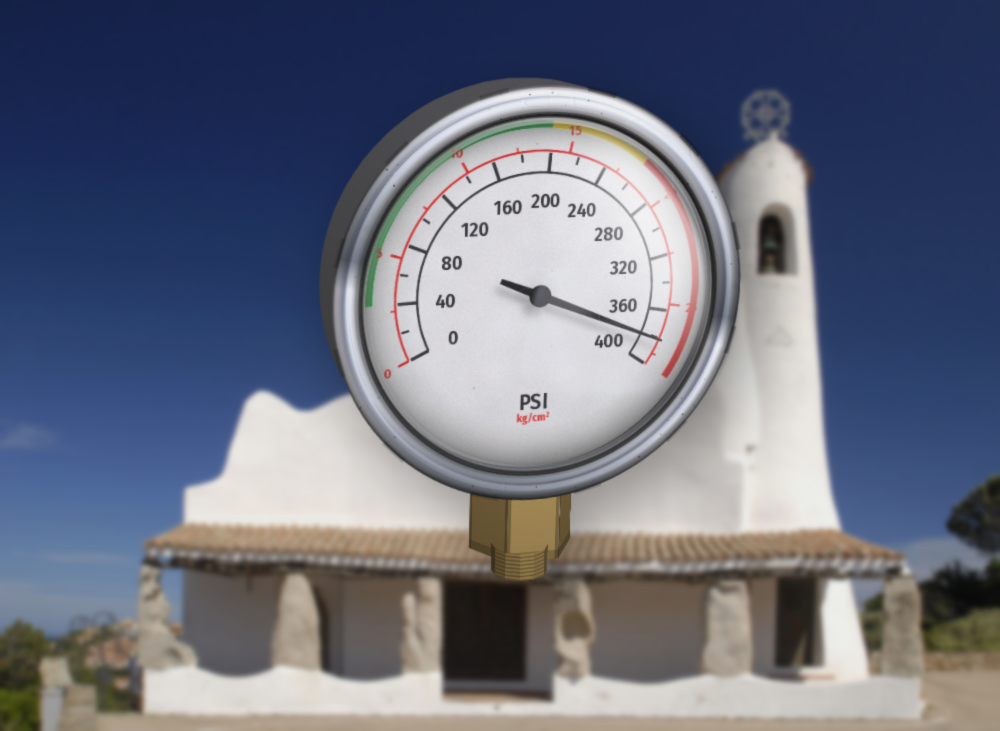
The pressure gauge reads 380 psi
